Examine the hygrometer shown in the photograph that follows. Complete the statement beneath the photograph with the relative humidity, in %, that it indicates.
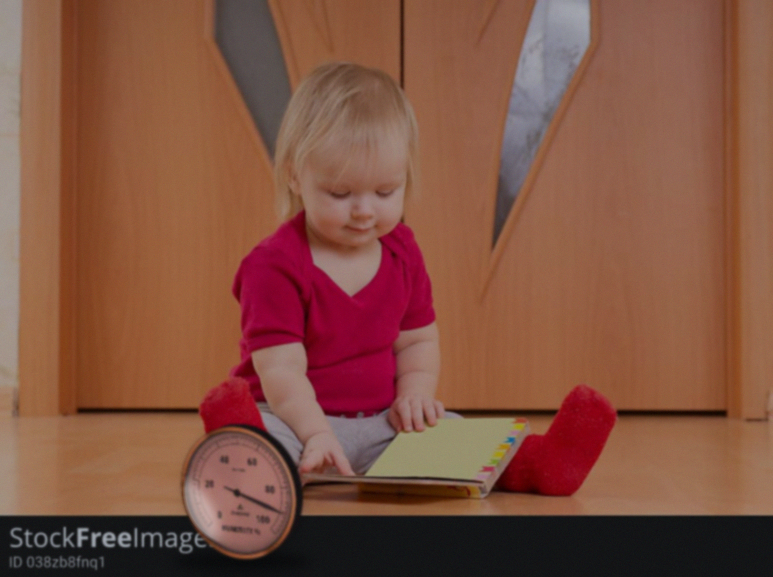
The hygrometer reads 90 %
